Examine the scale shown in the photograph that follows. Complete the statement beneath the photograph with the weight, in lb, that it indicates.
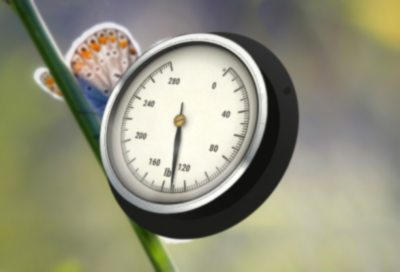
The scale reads 130 lb
